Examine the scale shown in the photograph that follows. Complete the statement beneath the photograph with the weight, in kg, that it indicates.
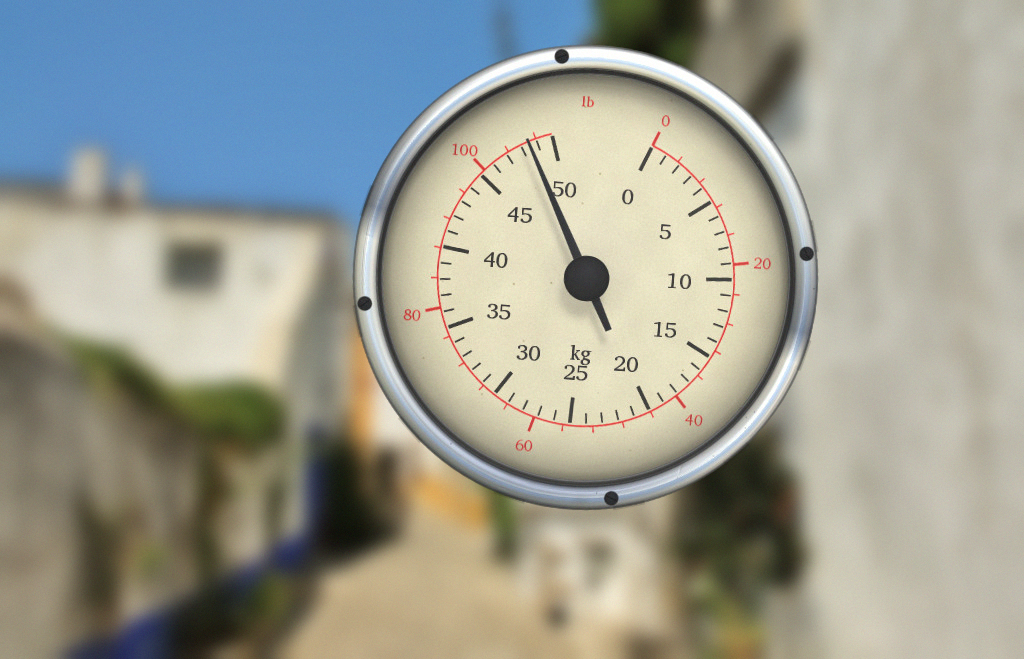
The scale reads 48.5 kg
